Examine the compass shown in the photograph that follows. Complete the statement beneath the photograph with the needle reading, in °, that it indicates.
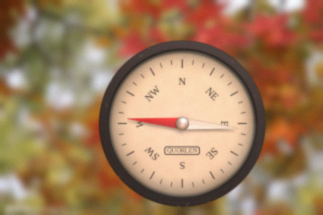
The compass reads 275 °
